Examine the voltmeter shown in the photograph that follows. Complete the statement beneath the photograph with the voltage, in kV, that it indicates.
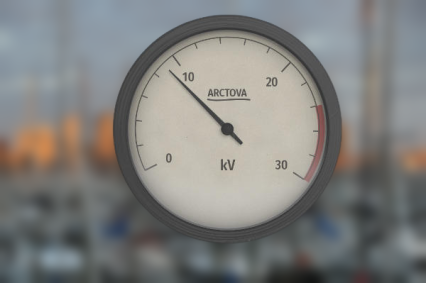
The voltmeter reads 9 kV
